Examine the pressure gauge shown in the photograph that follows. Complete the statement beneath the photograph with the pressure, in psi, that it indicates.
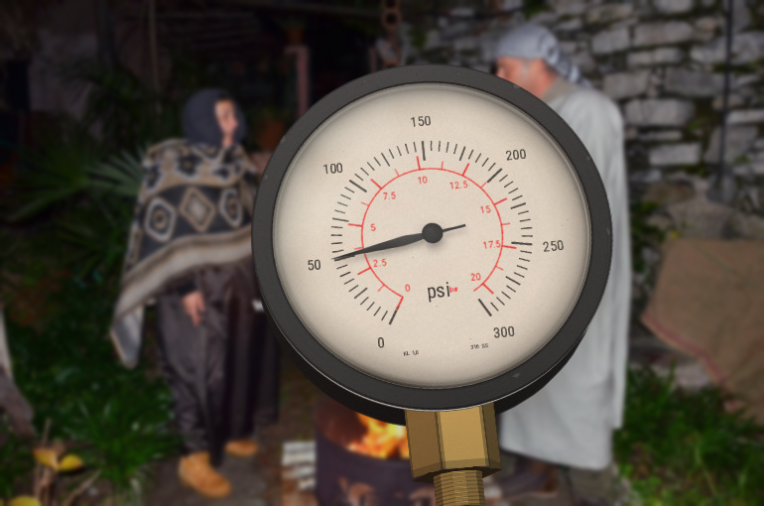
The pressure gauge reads 50 psi
